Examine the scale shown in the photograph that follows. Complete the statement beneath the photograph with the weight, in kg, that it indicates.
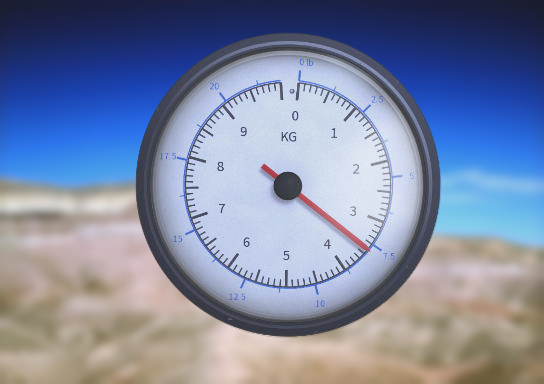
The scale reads 3.5 kg
